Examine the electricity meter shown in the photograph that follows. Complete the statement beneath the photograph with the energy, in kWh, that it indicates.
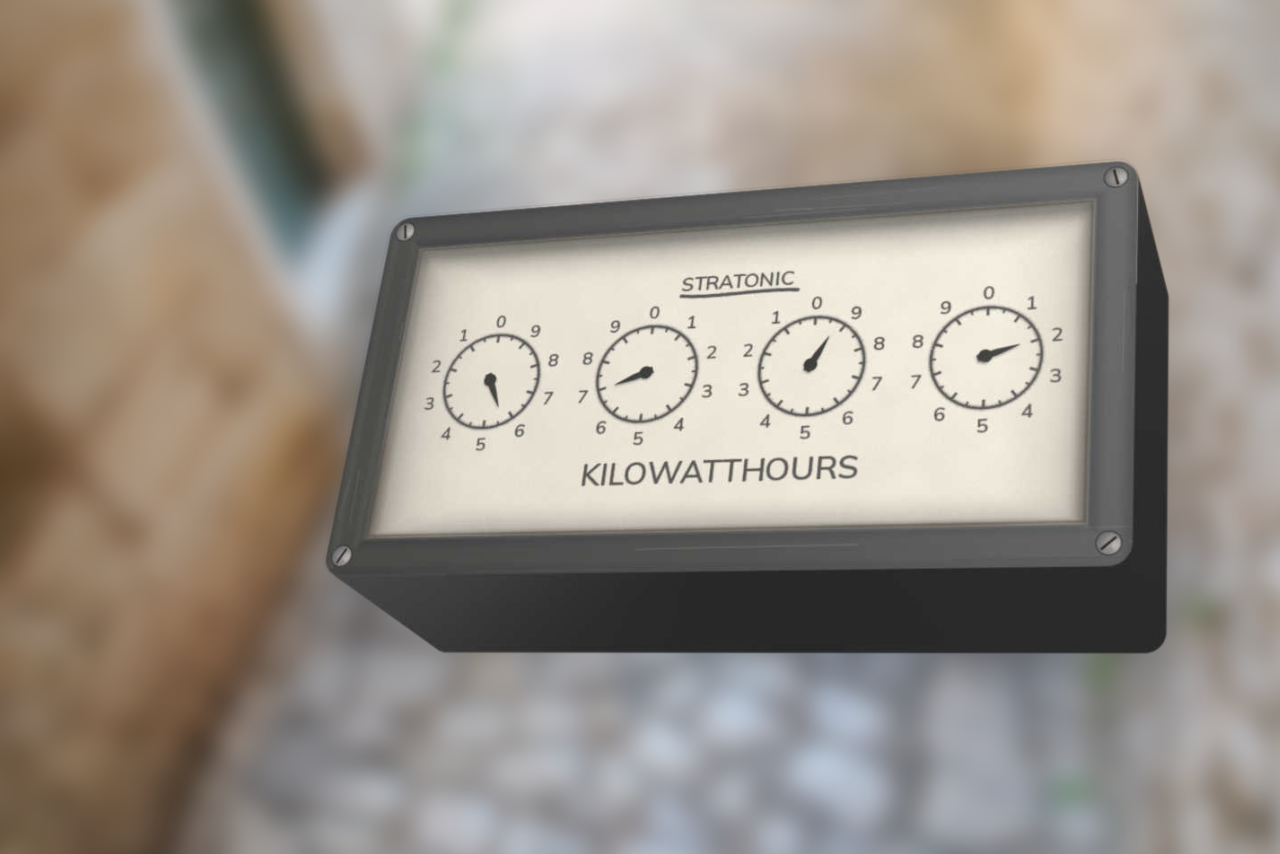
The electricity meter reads 5692 kWh
